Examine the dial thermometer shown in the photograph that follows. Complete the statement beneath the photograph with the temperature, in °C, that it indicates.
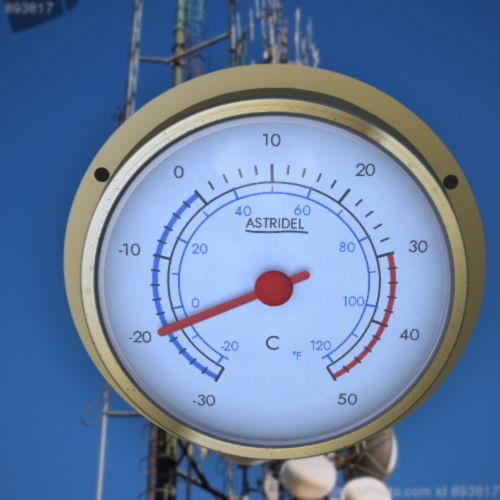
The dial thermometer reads -20 °C
